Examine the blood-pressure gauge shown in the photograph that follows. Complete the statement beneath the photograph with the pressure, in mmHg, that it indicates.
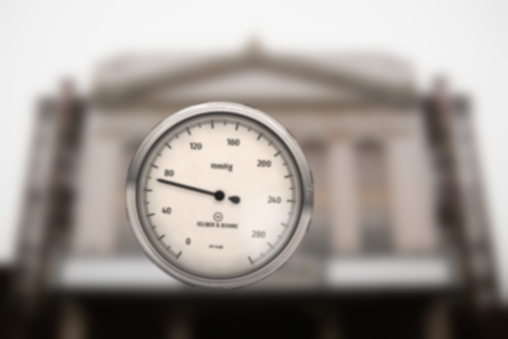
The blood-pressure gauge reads 70 mmHg
